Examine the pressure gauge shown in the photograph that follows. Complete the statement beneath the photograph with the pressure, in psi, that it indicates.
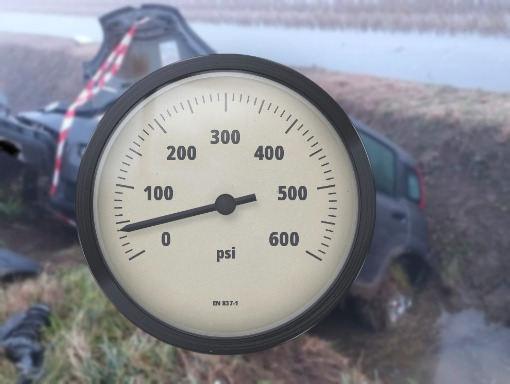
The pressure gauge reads 40 psi
